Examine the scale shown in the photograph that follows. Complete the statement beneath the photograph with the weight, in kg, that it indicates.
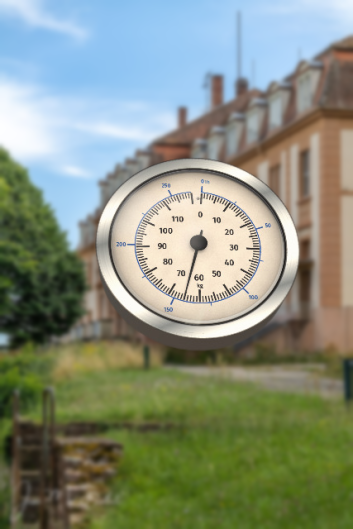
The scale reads 65 kg
